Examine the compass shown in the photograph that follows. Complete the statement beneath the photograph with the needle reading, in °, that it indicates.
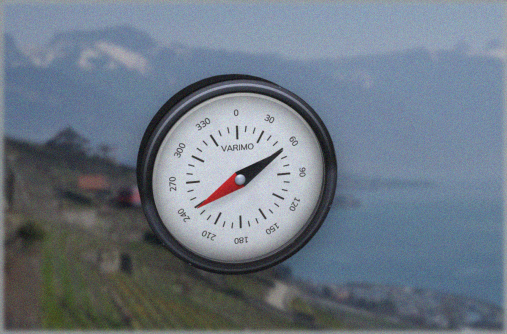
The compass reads 240 °
